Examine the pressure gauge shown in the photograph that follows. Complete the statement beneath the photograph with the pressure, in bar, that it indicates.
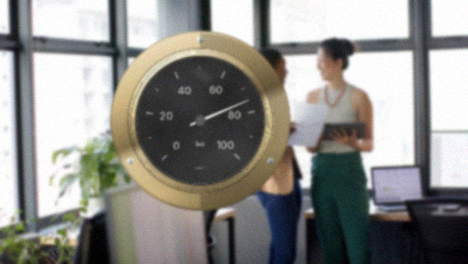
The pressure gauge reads 75 bar
